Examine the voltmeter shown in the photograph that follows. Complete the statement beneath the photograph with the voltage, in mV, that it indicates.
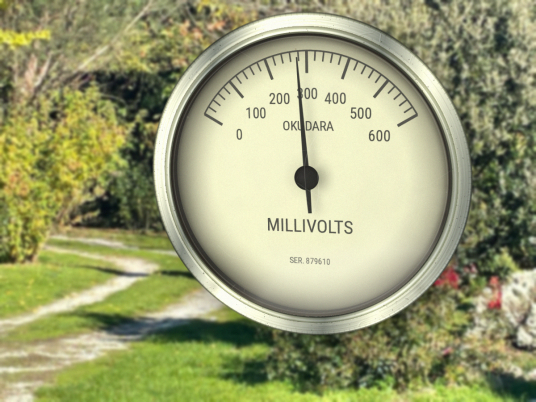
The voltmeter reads 280 mV
